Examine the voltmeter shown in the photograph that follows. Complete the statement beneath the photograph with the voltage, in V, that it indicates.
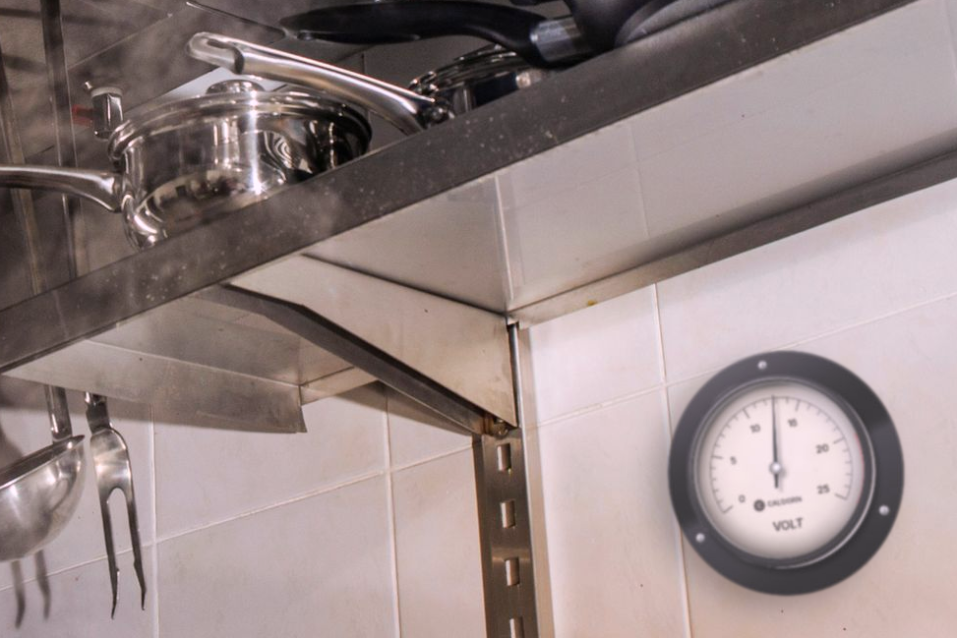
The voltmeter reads 13 V
